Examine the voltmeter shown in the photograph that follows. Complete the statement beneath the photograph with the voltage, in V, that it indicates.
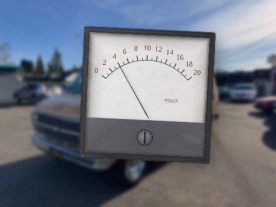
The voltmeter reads 4 V
